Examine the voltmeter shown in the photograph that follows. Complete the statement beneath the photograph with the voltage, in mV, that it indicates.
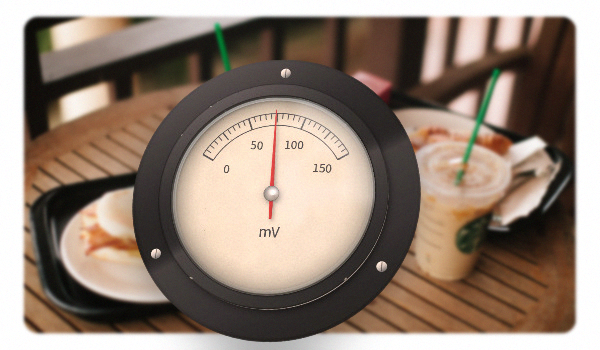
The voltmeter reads 75 mV
